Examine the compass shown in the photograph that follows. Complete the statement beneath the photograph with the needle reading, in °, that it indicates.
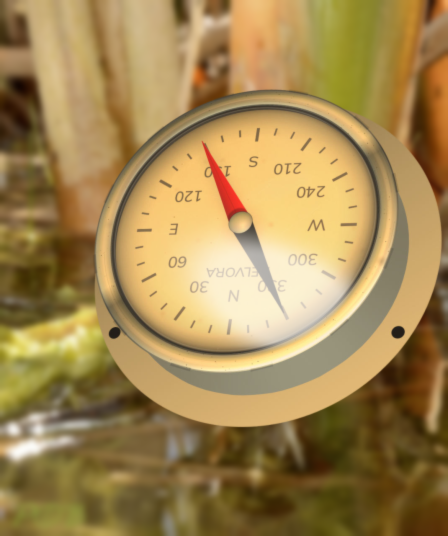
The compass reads 150 °
